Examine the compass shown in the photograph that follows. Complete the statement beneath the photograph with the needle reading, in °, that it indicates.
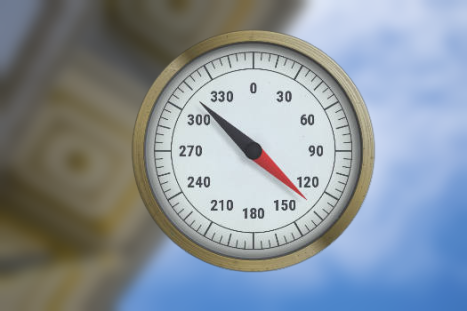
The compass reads 132.5 °
